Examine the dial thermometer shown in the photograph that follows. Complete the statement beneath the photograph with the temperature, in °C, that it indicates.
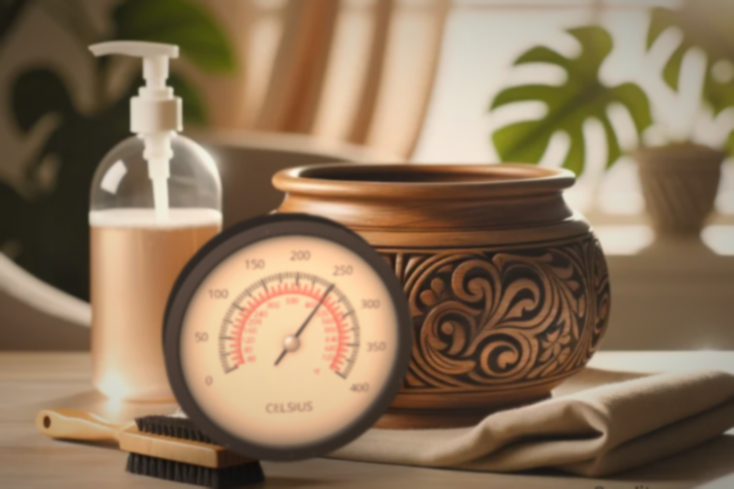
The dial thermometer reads 250 °C
